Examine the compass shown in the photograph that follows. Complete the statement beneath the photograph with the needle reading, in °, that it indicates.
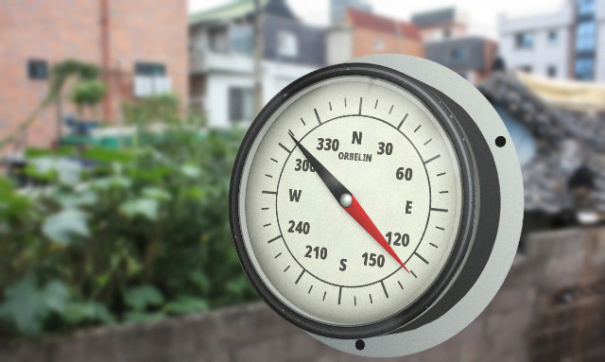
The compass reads 130 °
